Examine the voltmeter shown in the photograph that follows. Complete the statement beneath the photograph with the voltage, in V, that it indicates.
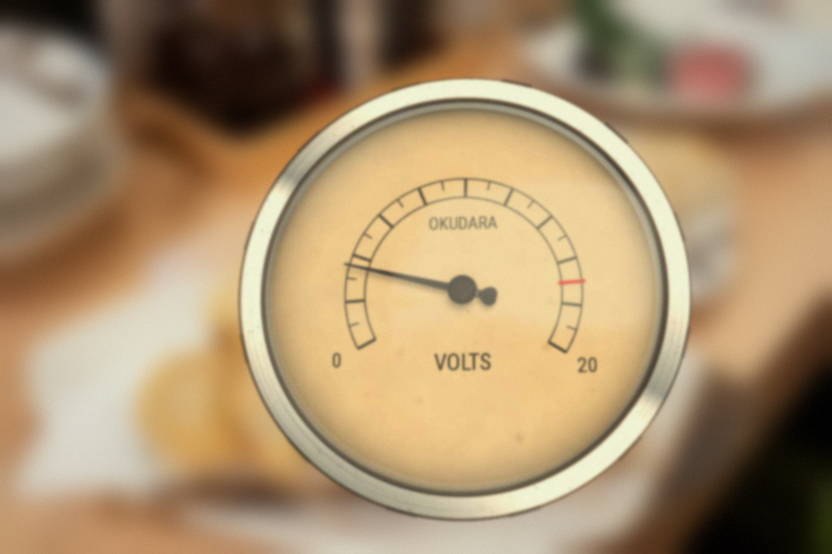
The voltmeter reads 3.5 V
